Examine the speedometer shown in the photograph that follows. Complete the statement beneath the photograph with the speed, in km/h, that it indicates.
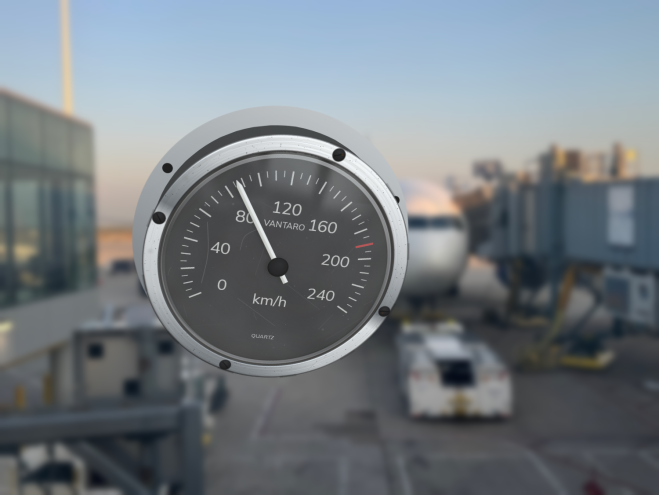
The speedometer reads 87.5 km/h
